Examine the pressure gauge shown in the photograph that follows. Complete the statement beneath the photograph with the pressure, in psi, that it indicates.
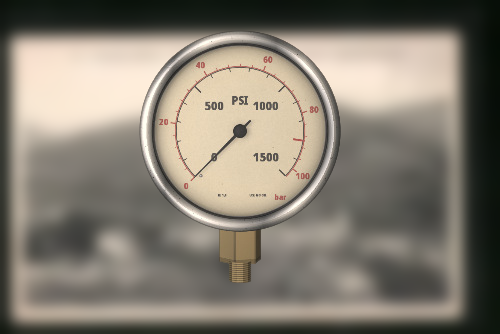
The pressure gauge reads 0 psi
